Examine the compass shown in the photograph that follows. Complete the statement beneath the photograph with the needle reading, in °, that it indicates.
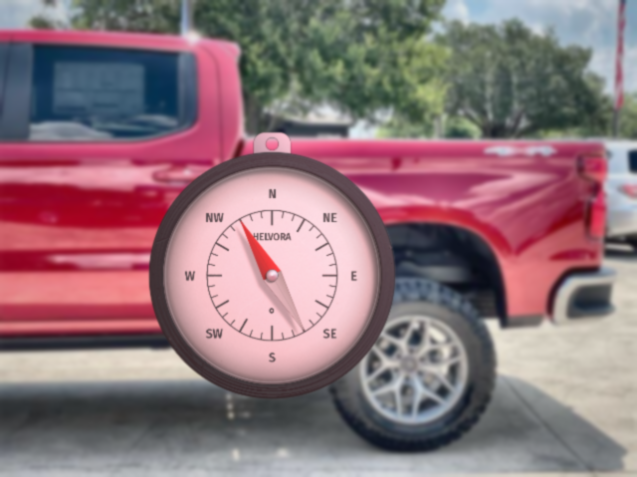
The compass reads 330 °
